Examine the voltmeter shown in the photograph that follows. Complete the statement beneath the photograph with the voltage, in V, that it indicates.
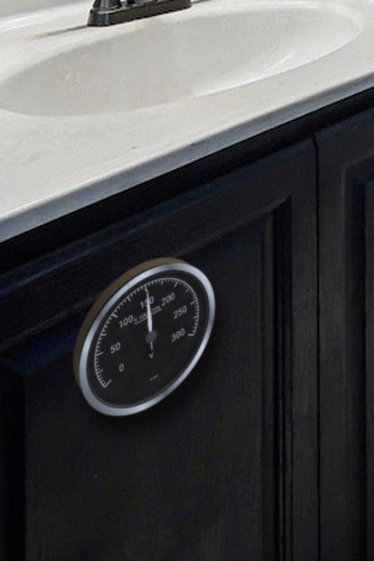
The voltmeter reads 150 V
